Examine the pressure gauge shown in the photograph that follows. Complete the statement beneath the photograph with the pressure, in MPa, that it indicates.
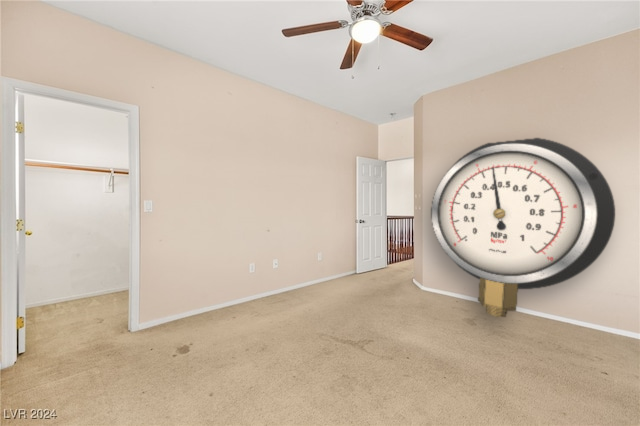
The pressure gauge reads 0.45 MPa
